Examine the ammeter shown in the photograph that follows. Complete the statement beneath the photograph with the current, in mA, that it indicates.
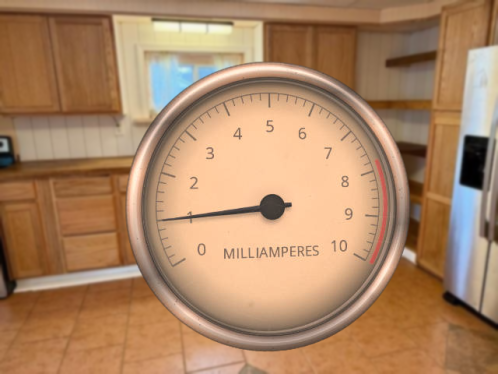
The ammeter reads 1 mA
